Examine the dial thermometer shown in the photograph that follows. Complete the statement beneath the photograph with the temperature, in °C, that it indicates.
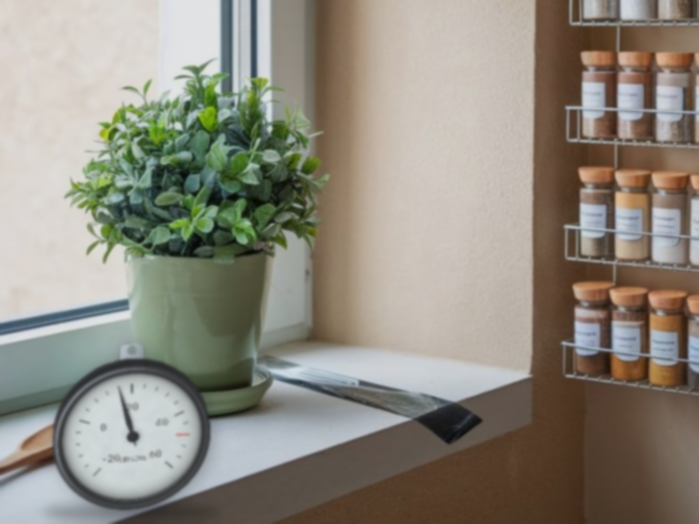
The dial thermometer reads 16 °C
